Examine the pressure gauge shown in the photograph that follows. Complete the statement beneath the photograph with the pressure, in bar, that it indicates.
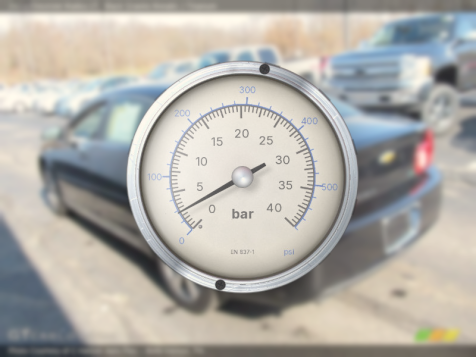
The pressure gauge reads 2.5 bar
